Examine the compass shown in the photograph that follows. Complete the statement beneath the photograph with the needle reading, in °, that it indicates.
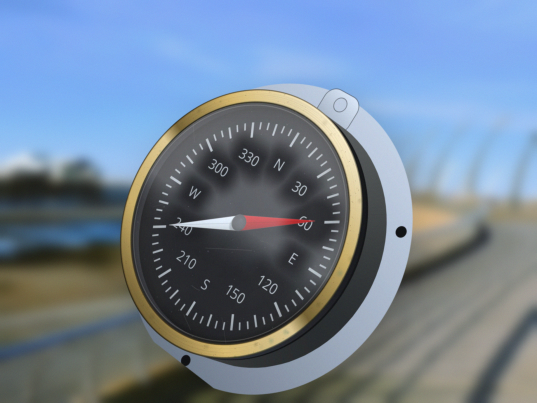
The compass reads 60 °
